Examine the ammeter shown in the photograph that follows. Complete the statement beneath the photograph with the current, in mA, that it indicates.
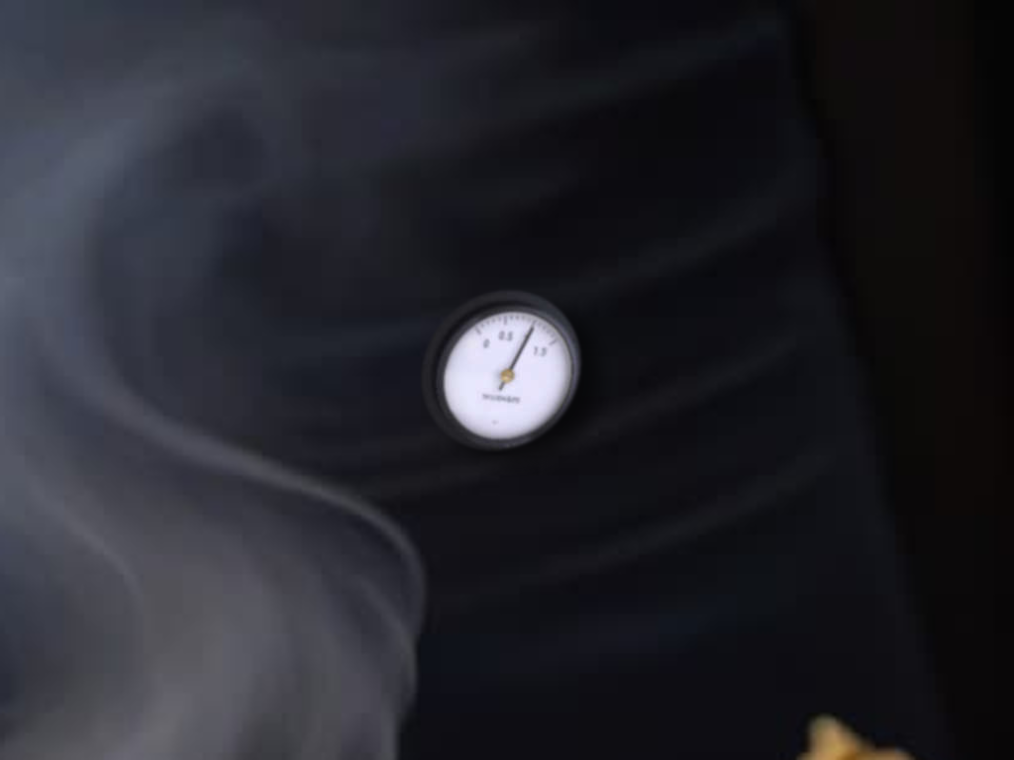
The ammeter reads 1 mA
